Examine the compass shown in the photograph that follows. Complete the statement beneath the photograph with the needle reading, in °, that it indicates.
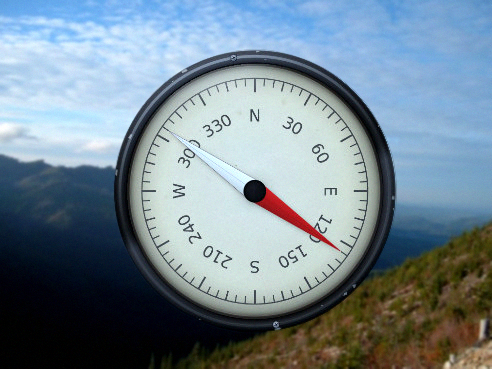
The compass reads 125 °
